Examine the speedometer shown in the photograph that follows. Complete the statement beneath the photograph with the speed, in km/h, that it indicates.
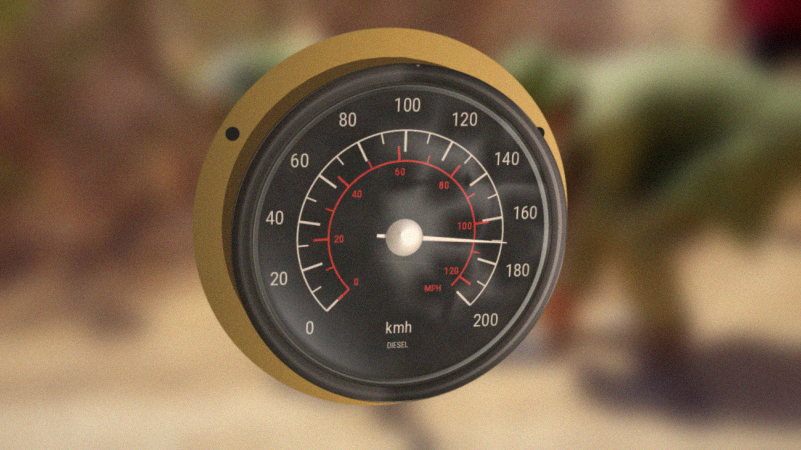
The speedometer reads 170 km/h
